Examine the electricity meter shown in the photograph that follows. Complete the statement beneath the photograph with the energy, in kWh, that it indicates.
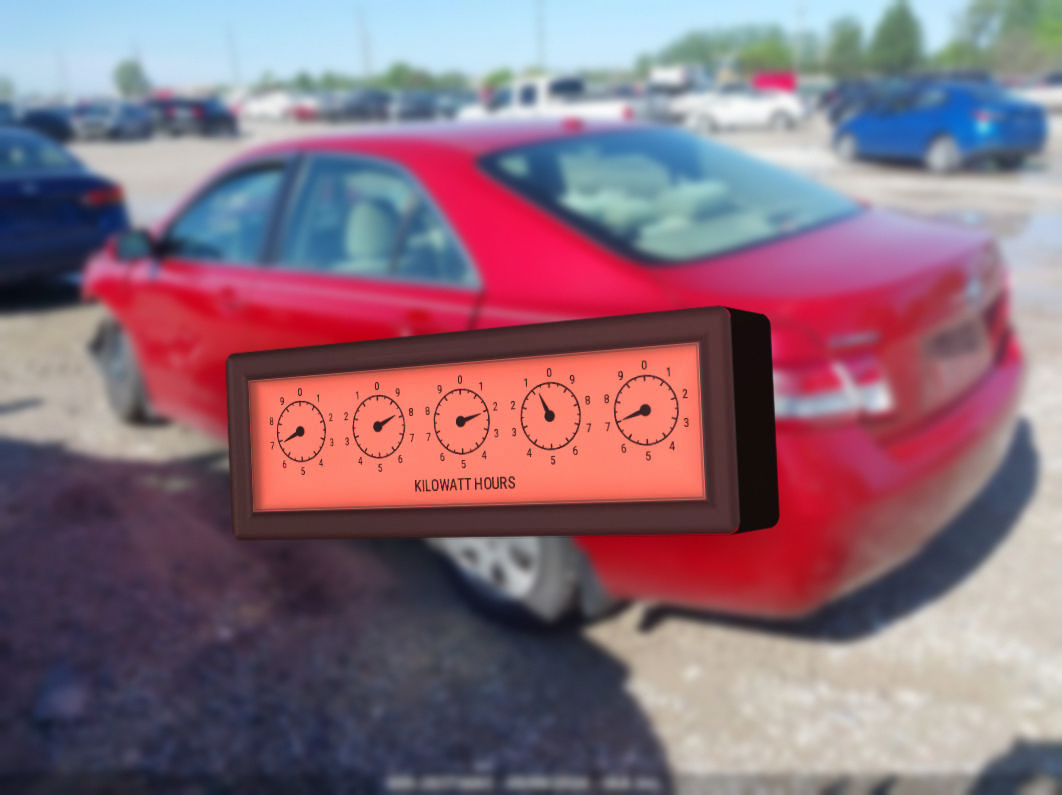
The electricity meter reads 68207 kWh
